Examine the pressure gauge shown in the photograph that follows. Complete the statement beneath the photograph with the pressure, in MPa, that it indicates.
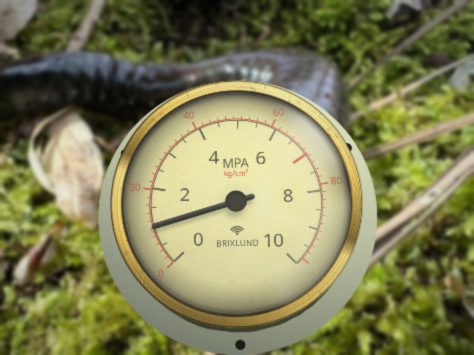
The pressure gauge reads 1 MPa
